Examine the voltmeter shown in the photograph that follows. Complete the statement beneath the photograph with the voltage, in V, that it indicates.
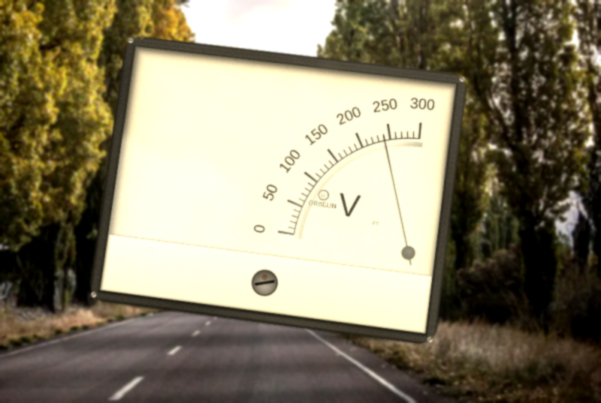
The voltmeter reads 240 V
